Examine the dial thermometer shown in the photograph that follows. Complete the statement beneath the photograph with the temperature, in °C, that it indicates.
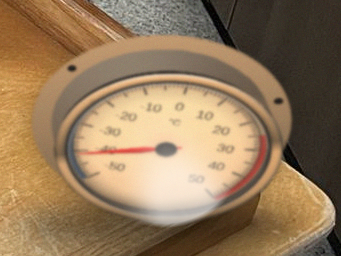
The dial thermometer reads -40 °C
